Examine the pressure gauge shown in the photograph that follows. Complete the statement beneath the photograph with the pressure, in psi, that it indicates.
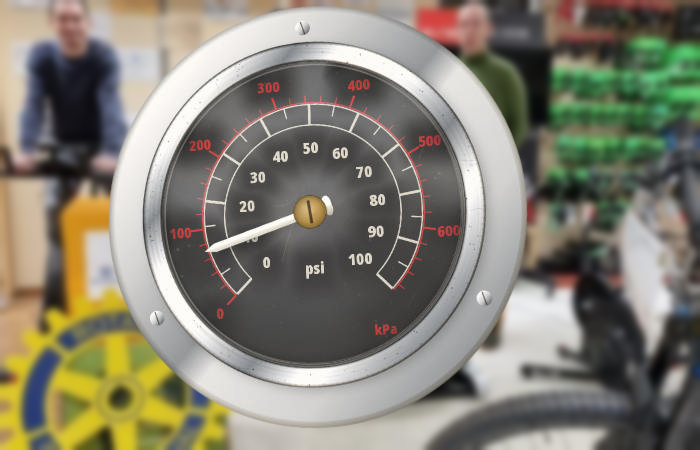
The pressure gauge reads 10 psi
